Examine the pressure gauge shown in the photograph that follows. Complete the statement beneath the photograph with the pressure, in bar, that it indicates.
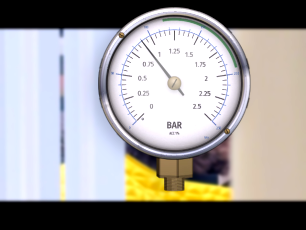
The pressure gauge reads 0.9 bar
